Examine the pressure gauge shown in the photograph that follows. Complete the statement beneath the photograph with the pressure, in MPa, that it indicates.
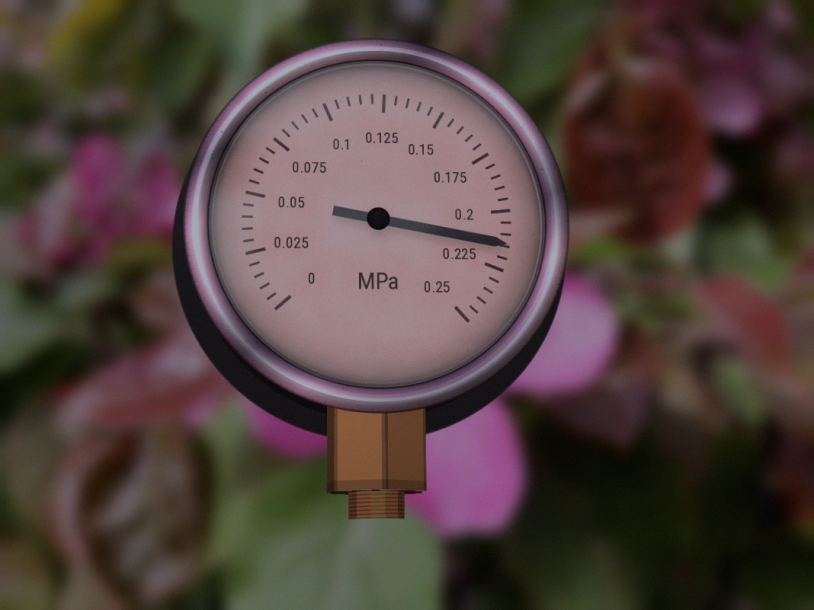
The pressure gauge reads 0.215 MPa
